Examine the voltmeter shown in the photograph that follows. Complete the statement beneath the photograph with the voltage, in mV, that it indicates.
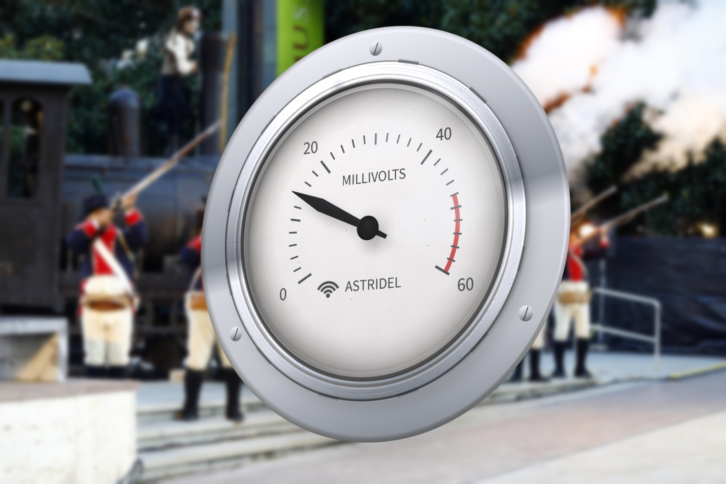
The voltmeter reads 14 mV
